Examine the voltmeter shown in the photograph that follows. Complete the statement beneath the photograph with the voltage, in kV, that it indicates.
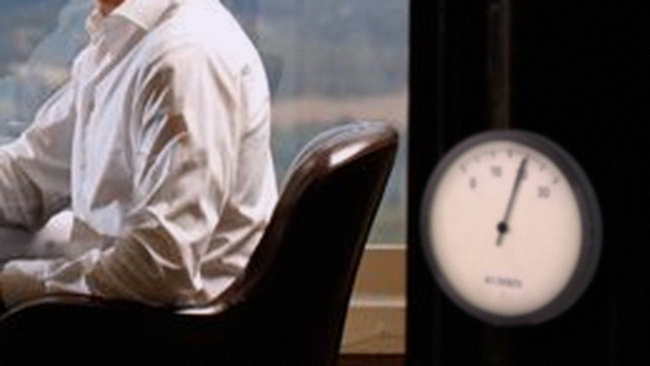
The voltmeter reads 20 kV
